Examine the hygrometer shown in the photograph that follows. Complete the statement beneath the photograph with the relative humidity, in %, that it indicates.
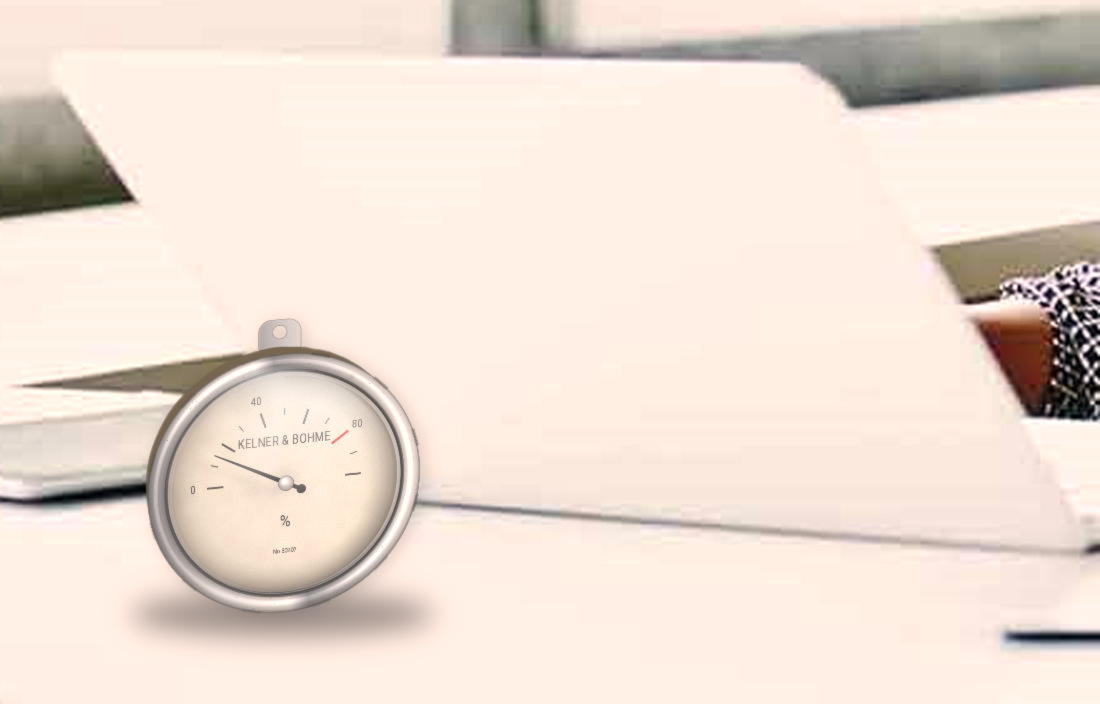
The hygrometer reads 15 %
